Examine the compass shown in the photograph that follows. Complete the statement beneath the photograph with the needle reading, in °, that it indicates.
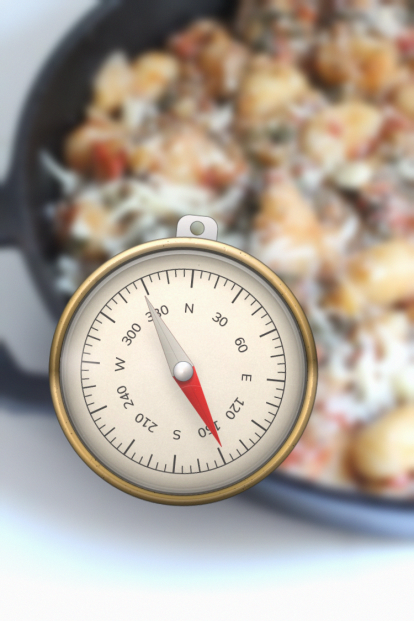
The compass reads 147.5 °
